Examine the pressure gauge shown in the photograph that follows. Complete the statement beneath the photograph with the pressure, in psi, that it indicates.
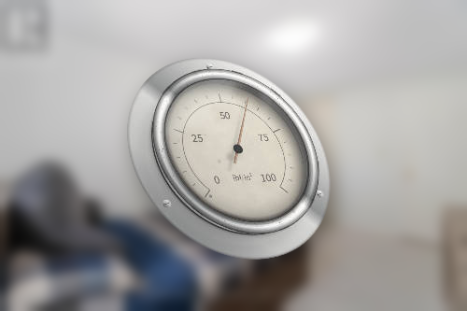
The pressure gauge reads 60 psi
